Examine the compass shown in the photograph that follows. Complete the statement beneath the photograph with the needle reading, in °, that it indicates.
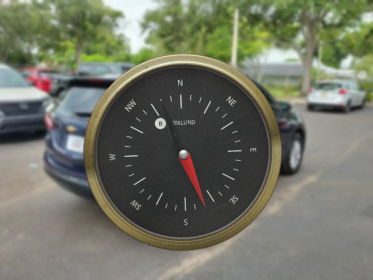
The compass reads 160 °
